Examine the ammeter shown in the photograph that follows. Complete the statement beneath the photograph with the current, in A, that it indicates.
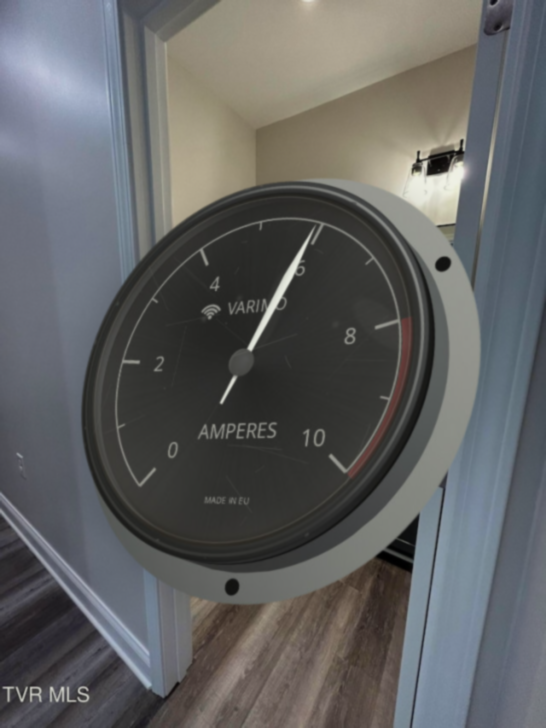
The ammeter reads 6 A
